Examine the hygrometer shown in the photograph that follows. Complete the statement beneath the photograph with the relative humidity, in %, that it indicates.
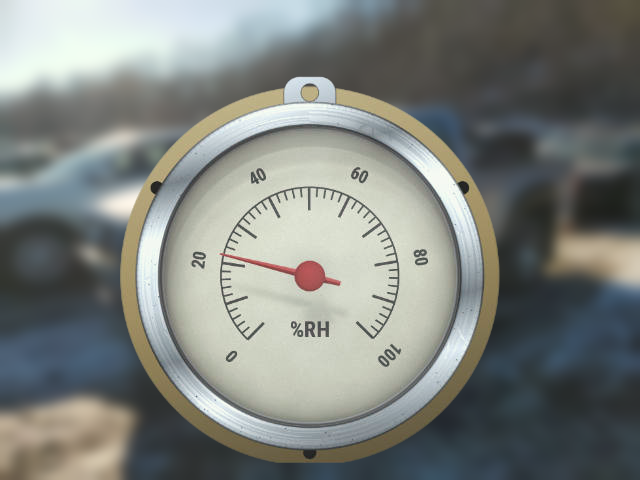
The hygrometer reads 22 %
